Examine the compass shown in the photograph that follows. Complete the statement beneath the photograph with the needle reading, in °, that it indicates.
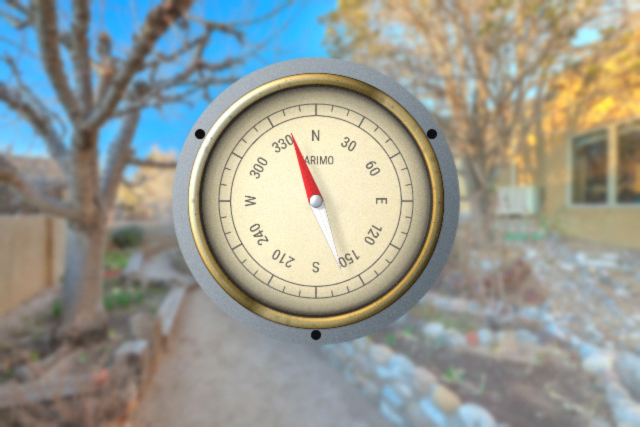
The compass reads 340 °
